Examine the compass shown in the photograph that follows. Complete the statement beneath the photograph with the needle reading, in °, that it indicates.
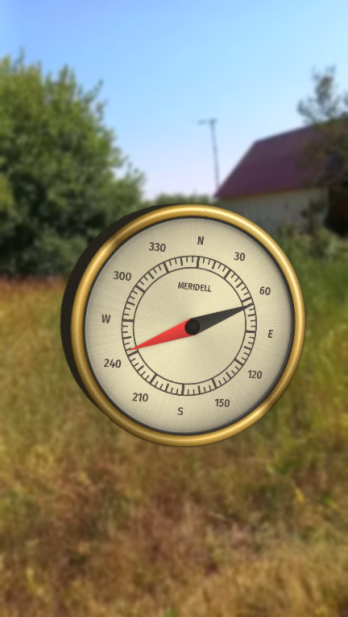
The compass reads 245 °
